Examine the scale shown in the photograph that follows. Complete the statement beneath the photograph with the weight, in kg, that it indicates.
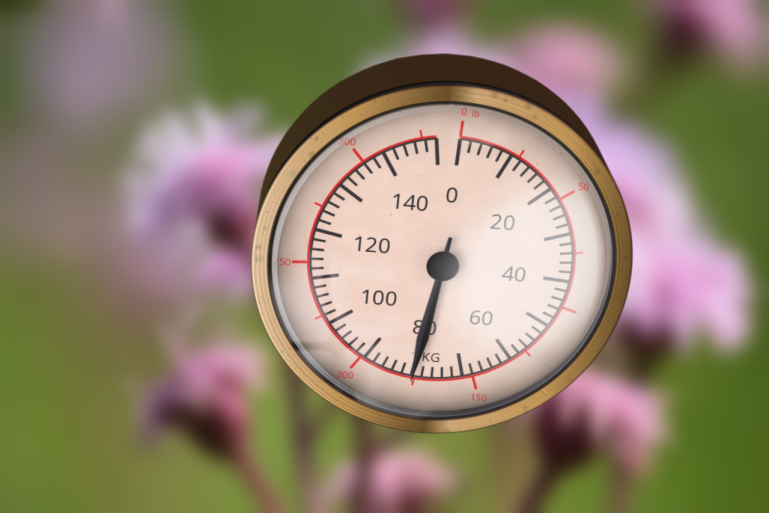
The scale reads 80 kg
